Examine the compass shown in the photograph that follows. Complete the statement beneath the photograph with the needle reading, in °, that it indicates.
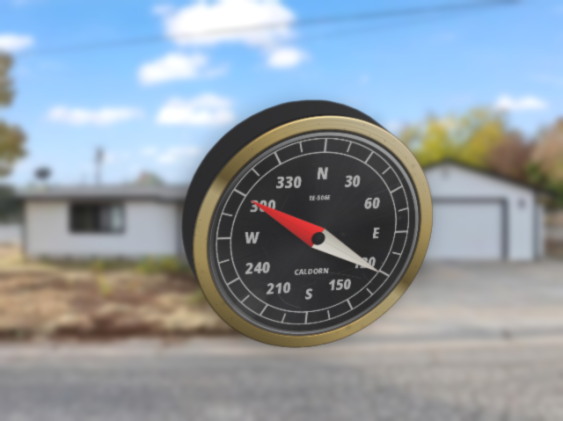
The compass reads 300 °
